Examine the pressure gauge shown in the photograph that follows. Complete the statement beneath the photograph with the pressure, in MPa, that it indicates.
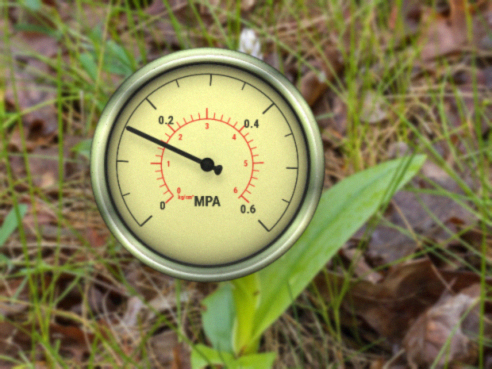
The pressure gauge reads 0.15 MPa
